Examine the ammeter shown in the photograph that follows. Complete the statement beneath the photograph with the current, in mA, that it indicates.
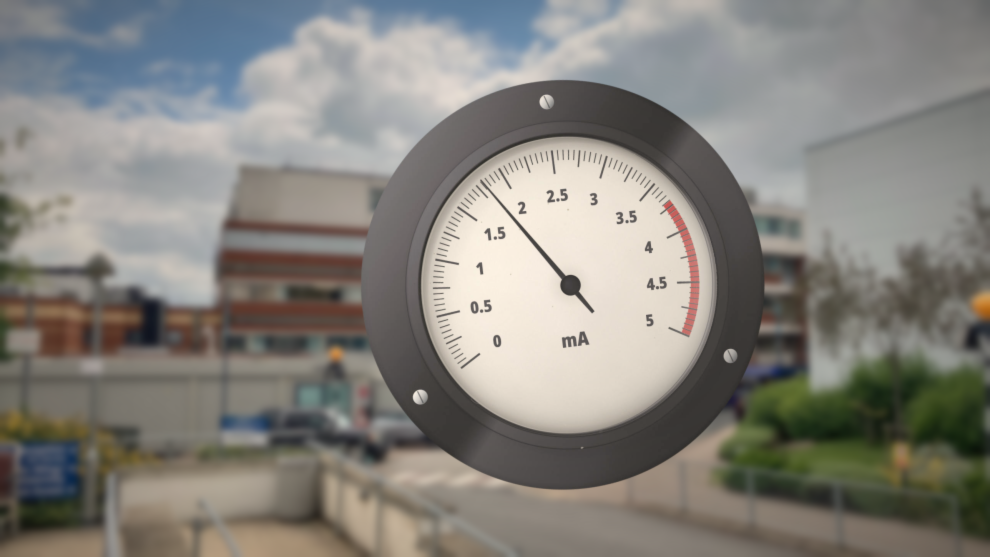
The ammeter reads 1.8 mA
